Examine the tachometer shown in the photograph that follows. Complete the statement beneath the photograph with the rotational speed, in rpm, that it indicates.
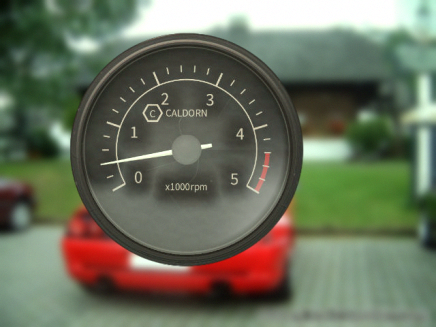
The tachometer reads 400 rpm
